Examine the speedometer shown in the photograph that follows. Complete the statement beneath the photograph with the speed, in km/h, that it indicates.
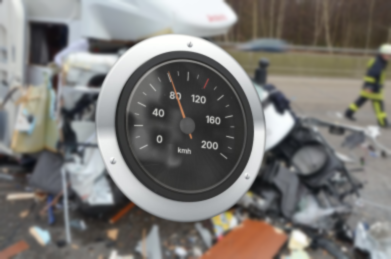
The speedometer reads 80 km/h
